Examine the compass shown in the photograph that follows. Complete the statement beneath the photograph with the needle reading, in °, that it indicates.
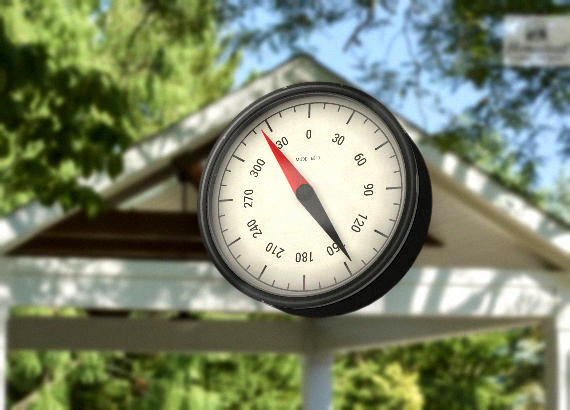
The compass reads 325 °
